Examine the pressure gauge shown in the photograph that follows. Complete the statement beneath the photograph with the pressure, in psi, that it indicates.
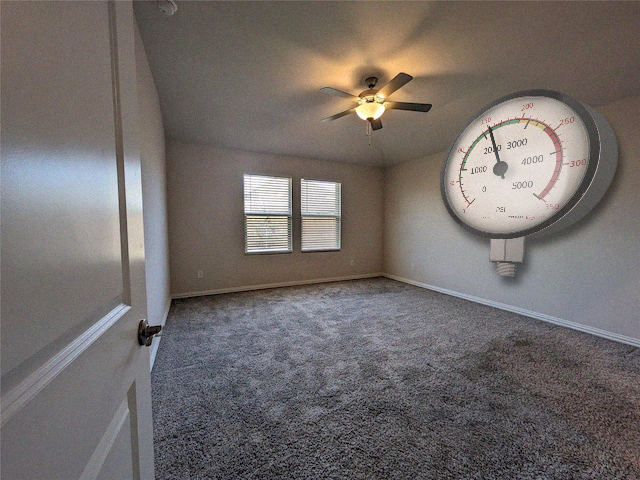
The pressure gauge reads 2200 psi
